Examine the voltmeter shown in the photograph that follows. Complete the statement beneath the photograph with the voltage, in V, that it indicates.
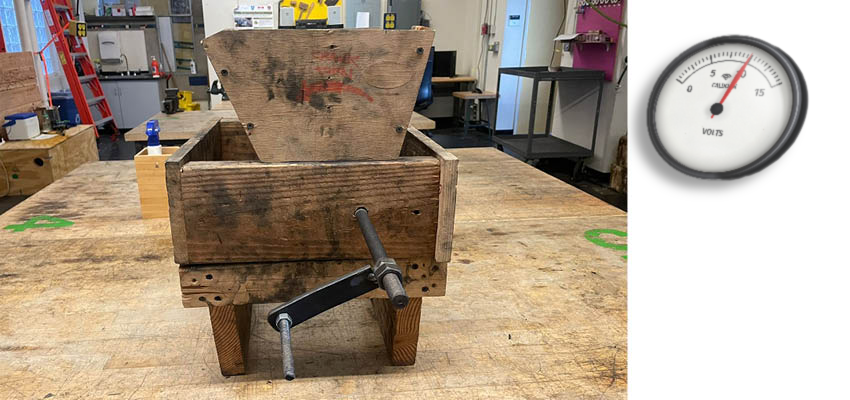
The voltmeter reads 10 V
